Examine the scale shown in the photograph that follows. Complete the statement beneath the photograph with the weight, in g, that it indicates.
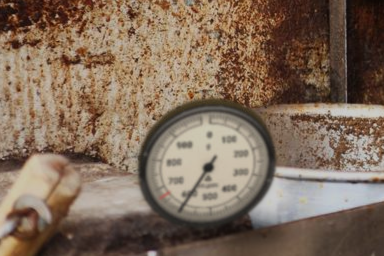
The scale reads 600 g
